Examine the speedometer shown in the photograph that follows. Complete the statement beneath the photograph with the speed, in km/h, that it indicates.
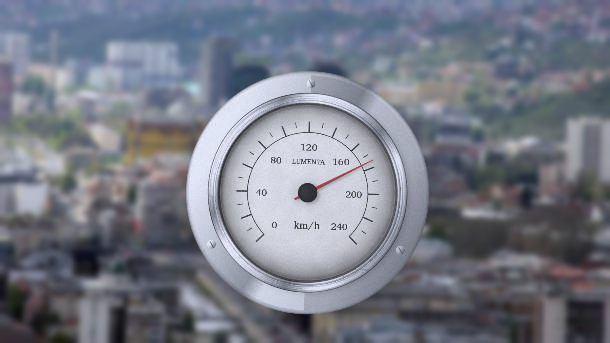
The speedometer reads 175 km/h
